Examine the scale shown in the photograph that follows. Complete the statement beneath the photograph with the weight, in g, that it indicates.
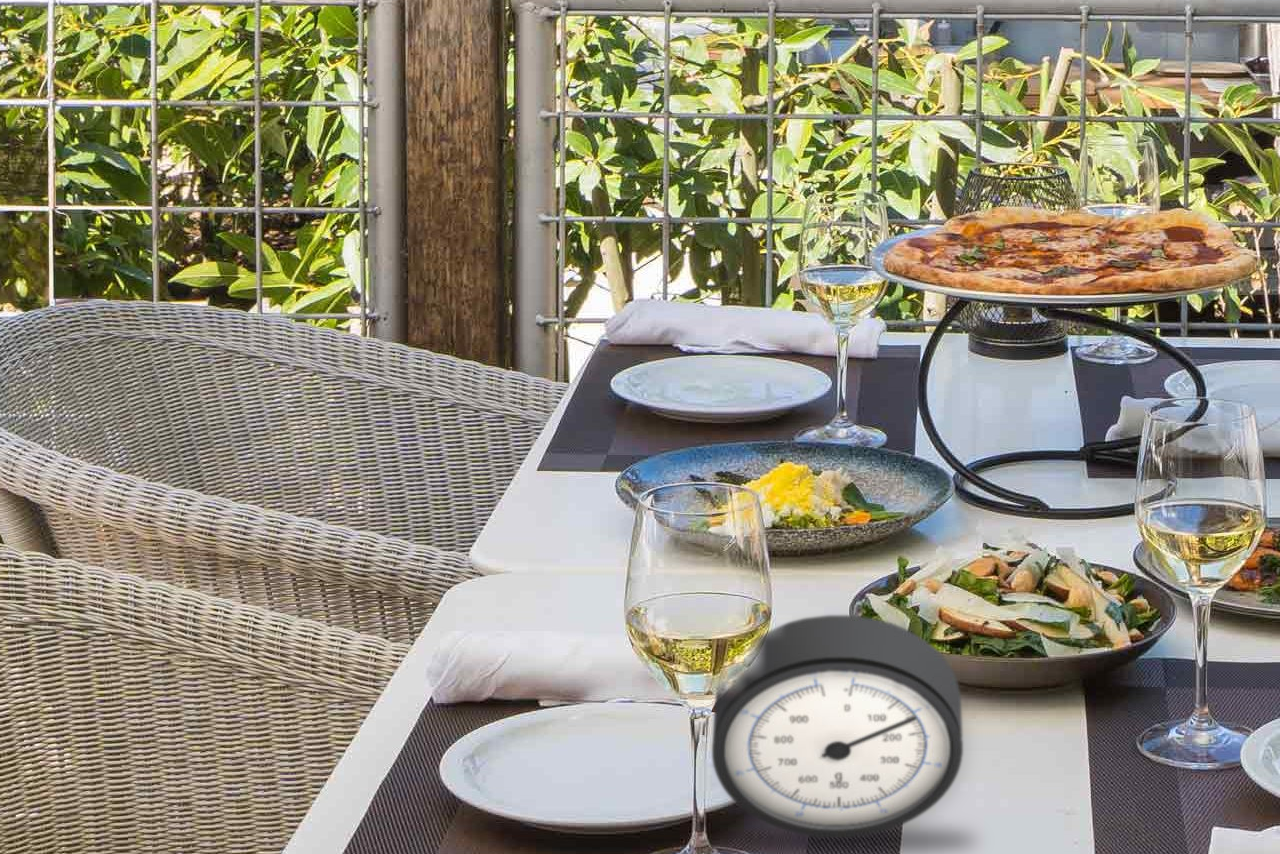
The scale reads 150 g
